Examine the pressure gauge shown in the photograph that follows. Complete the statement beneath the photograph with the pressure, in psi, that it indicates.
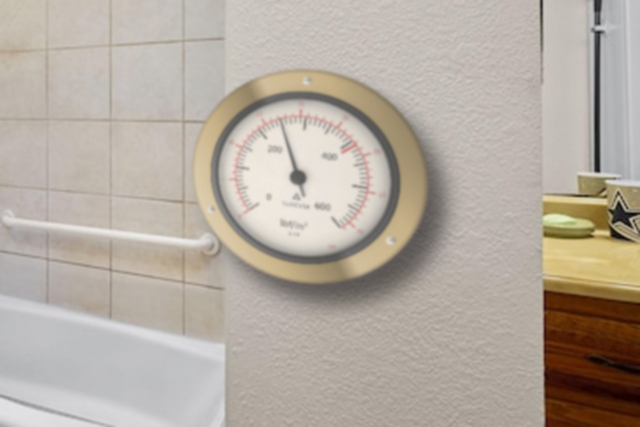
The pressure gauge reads 250 psi
